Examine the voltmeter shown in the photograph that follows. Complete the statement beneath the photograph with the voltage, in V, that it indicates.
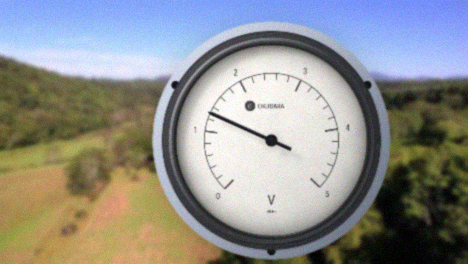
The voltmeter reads 1.3 V
